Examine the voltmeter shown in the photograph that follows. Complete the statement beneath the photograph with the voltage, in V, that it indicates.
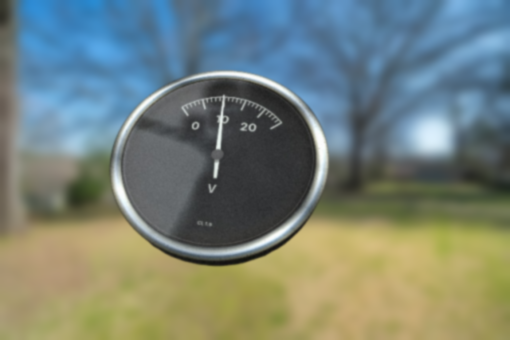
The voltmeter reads 10 V
